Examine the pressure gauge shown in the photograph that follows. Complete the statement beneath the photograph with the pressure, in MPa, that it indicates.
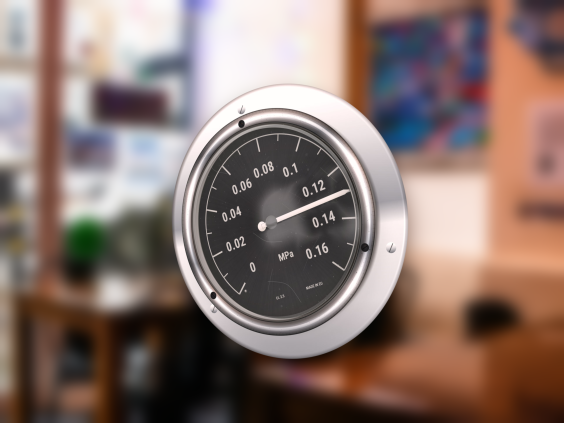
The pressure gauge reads 0.13 MPa
